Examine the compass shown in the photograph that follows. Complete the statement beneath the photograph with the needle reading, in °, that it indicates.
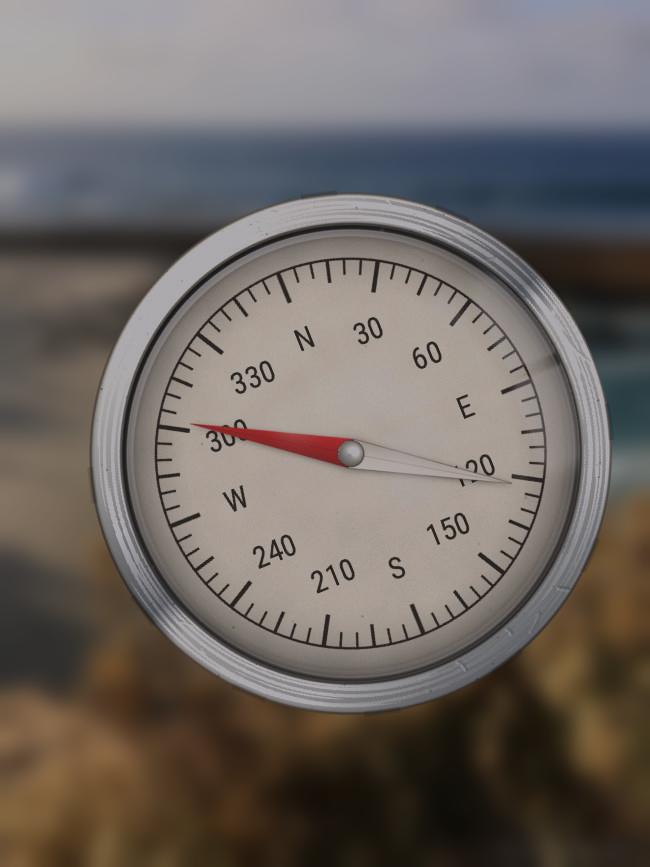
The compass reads 302.5 °
